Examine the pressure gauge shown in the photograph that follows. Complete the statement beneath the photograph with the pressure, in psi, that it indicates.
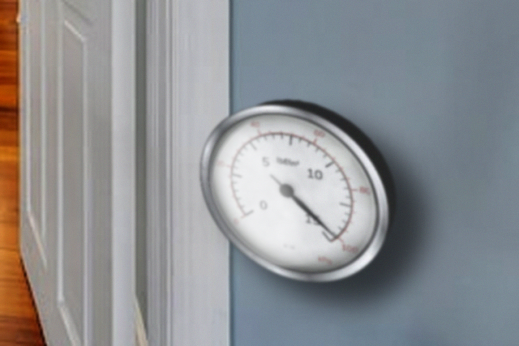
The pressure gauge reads 14.5 psi
